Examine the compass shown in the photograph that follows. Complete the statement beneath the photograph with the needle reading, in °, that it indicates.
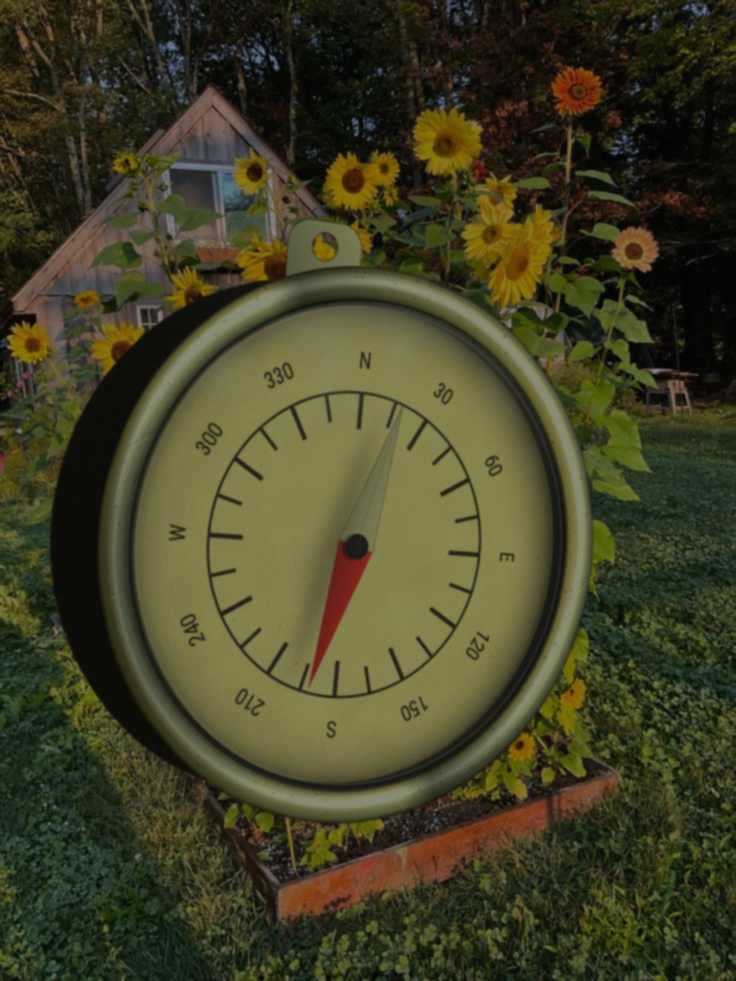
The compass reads 195 °
